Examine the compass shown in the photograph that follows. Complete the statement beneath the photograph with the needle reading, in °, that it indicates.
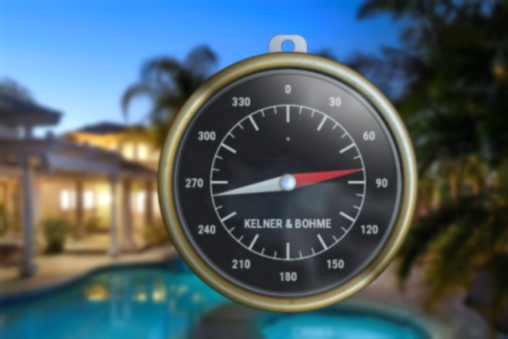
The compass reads 80 °
